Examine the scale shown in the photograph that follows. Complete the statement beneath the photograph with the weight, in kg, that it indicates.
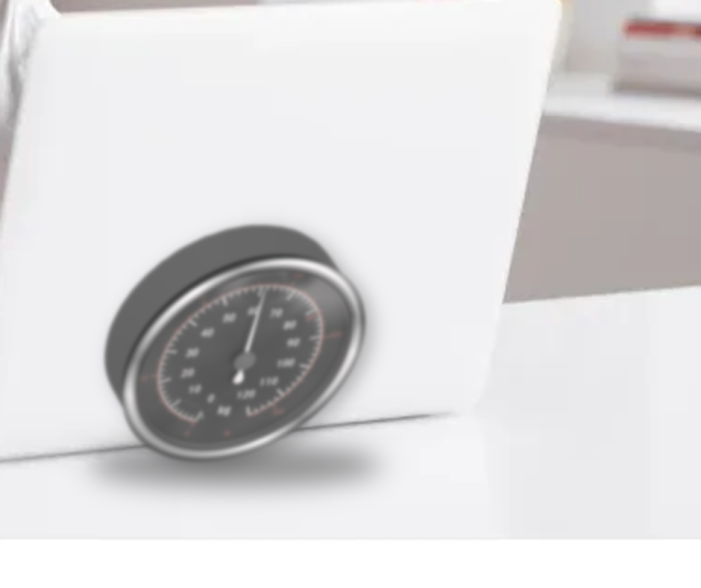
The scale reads 60 kg
